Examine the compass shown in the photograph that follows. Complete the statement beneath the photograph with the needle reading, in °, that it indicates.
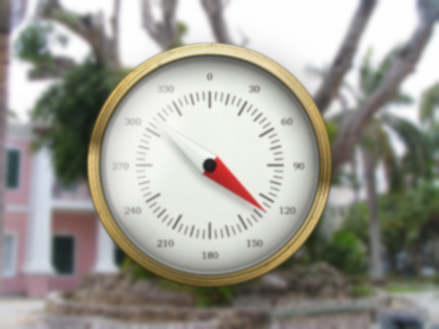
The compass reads 130 °
